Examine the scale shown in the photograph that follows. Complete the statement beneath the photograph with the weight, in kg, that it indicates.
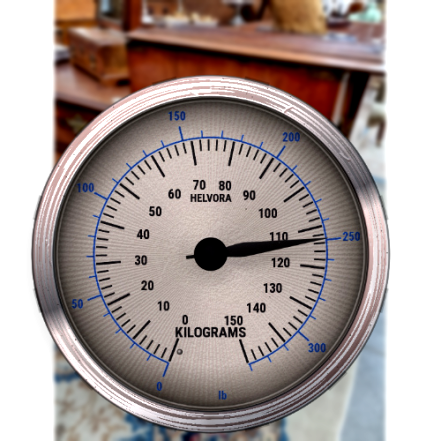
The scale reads 113 kg
